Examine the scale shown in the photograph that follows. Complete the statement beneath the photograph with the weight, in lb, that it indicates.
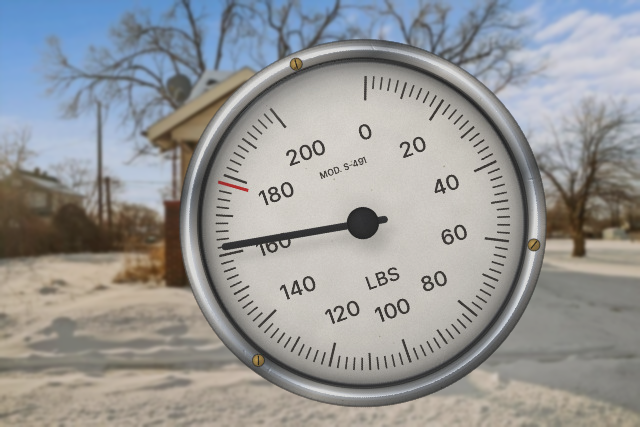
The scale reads 162 lb
